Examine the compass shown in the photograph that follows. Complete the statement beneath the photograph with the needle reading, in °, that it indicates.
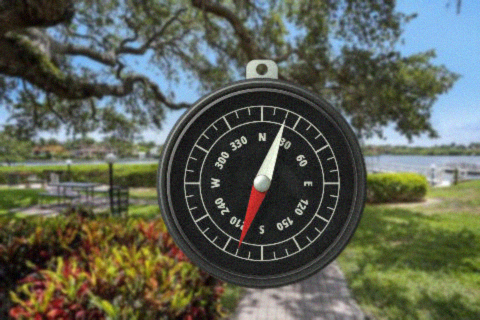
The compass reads 200 °
